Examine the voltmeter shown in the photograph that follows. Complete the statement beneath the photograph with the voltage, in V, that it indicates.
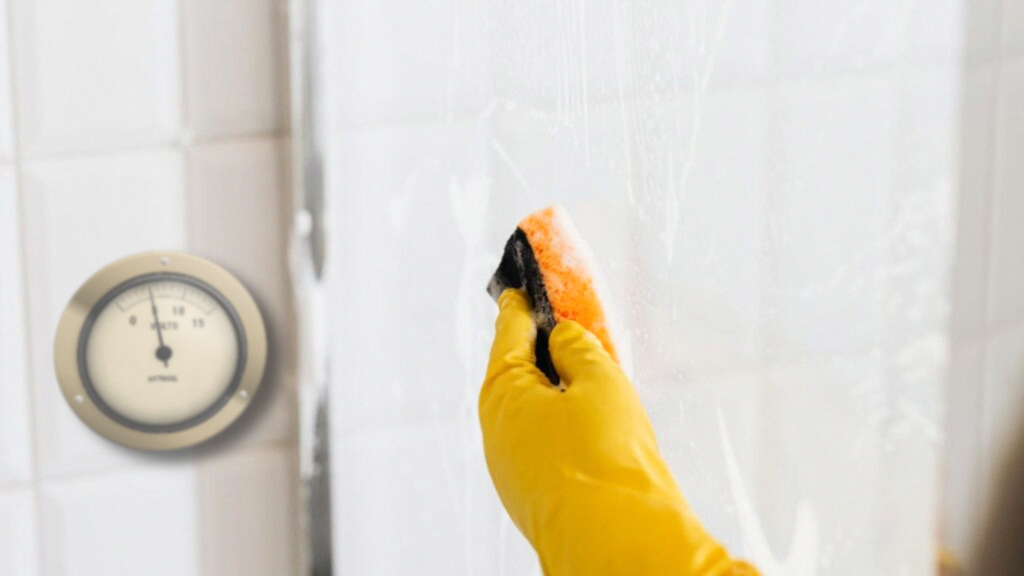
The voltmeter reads 5 V
